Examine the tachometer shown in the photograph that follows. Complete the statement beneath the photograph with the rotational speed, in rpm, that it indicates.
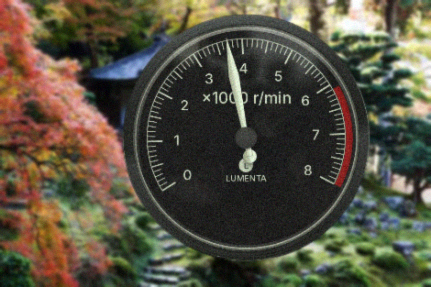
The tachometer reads 3700 rpm
